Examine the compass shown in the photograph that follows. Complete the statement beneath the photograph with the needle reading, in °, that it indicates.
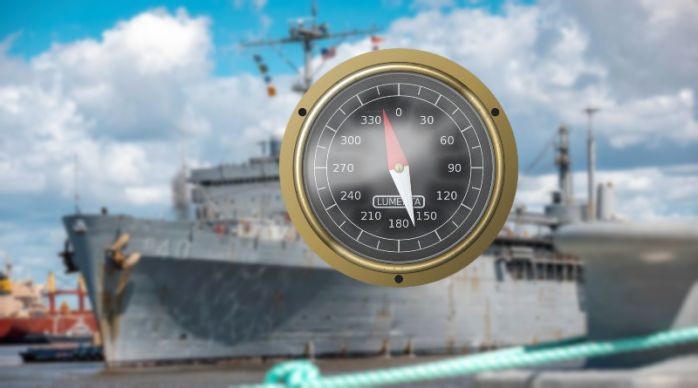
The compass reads 345 °
